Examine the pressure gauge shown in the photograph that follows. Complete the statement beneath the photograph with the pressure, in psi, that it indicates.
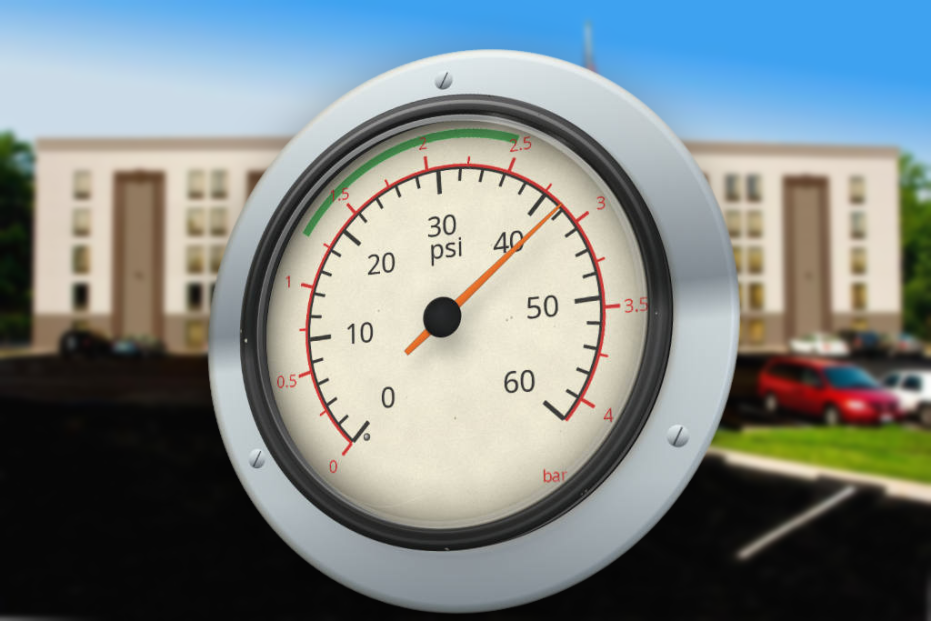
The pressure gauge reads 42 psi
